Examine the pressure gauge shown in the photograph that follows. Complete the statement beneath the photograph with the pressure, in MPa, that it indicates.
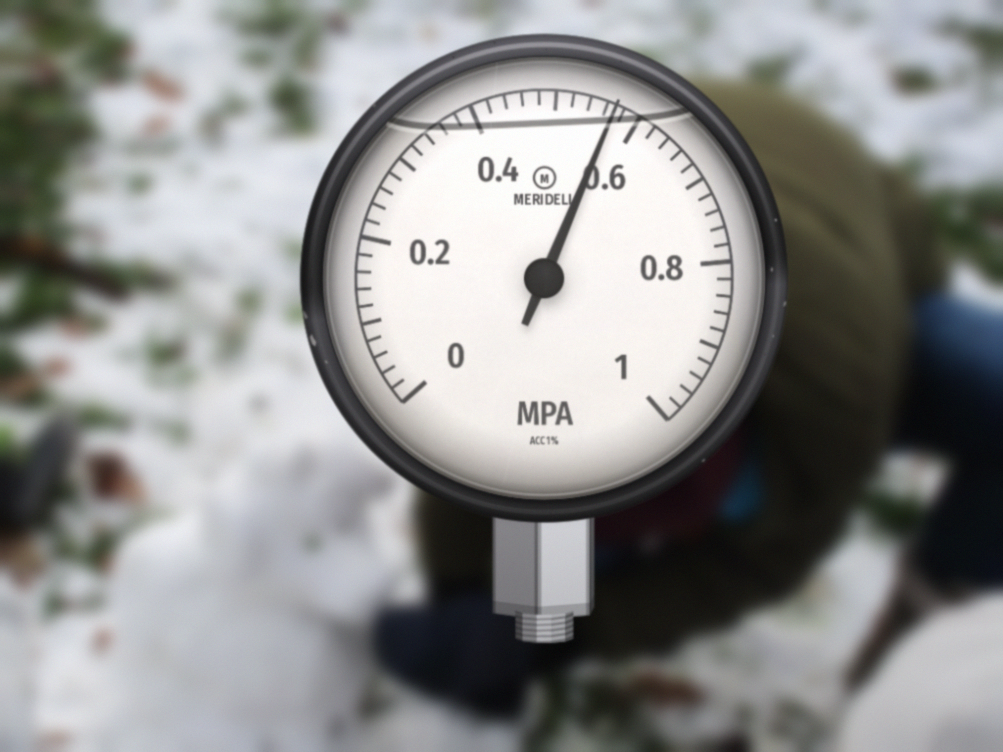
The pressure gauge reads 0.57 MPa
